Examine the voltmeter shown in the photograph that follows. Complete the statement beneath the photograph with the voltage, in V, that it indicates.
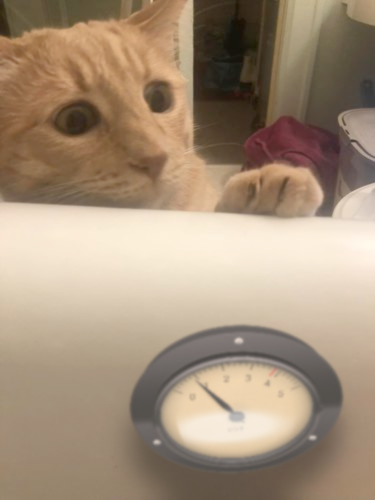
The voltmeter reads 1 V
